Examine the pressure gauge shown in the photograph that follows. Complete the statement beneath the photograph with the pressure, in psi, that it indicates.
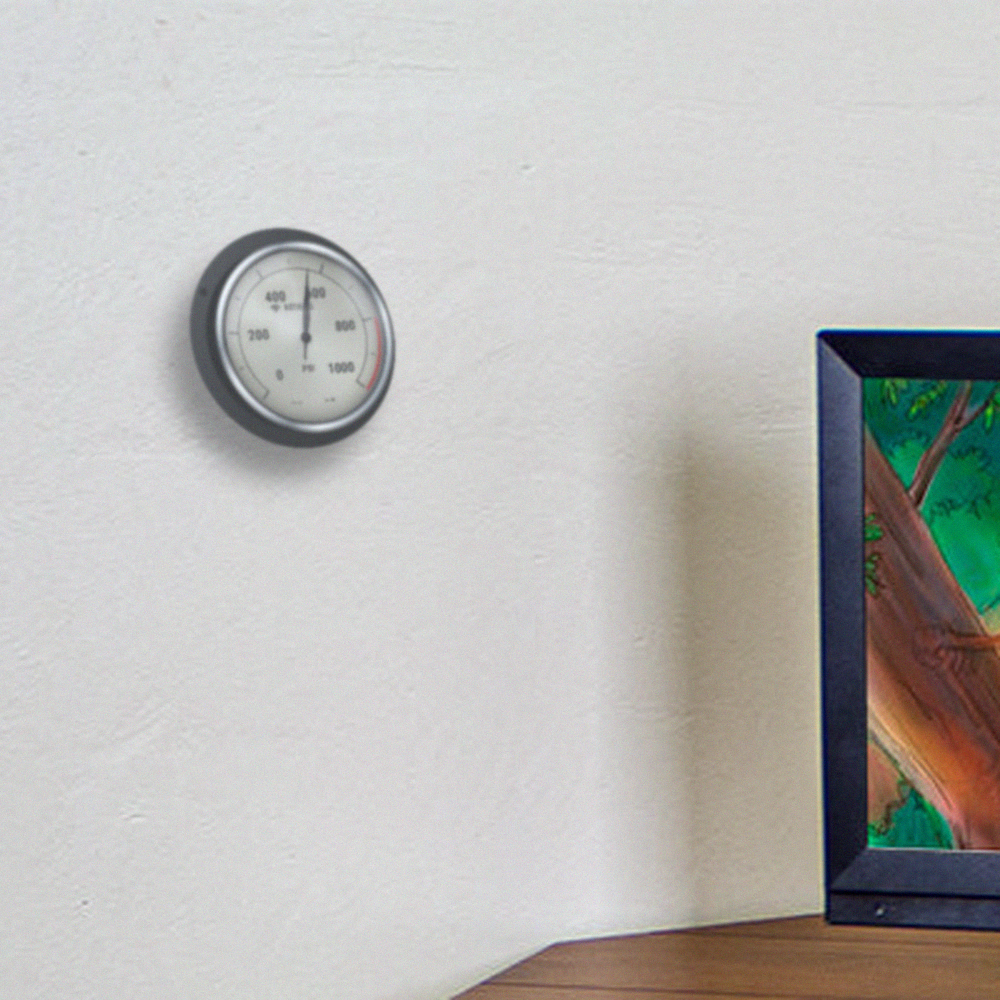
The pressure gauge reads 550 psi
